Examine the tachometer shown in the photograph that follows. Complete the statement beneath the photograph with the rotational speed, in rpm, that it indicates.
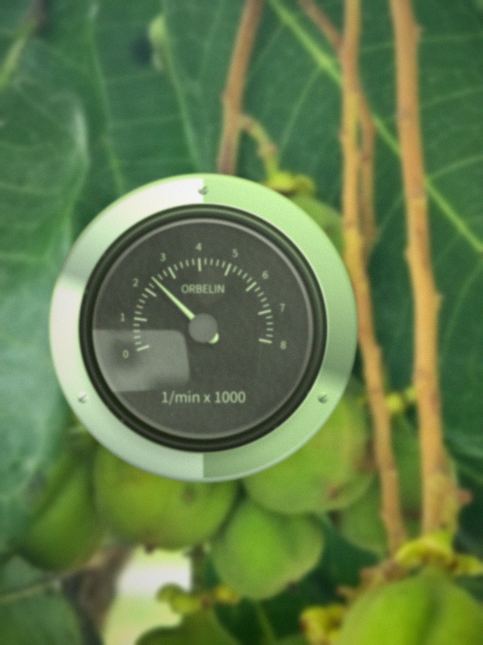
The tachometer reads 2400 rpm
